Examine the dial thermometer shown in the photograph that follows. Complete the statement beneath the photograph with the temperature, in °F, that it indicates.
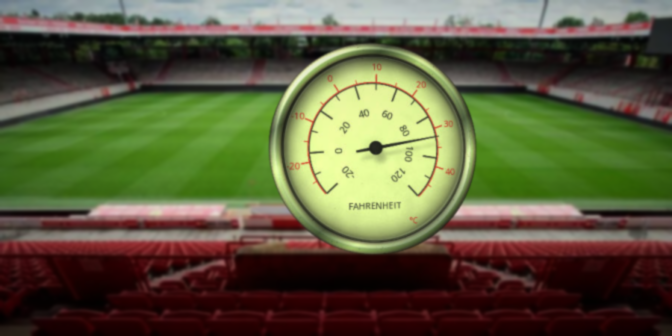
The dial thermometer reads 90 °F
